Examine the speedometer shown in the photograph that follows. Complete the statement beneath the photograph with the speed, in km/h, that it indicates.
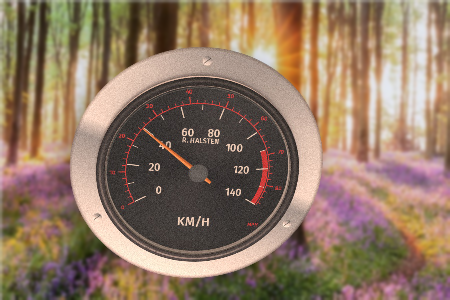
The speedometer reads 40 km/h
